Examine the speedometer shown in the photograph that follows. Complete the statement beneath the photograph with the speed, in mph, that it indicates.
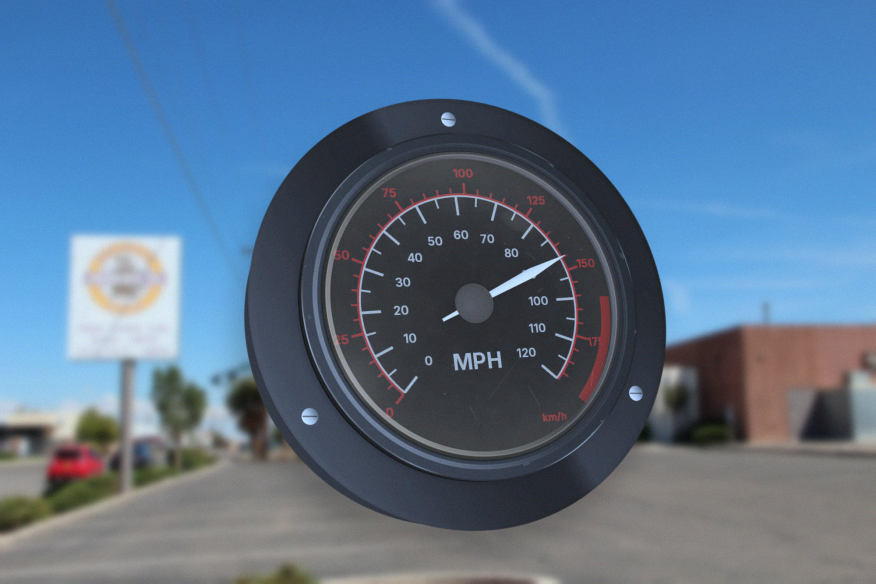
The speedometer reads 90 mph
